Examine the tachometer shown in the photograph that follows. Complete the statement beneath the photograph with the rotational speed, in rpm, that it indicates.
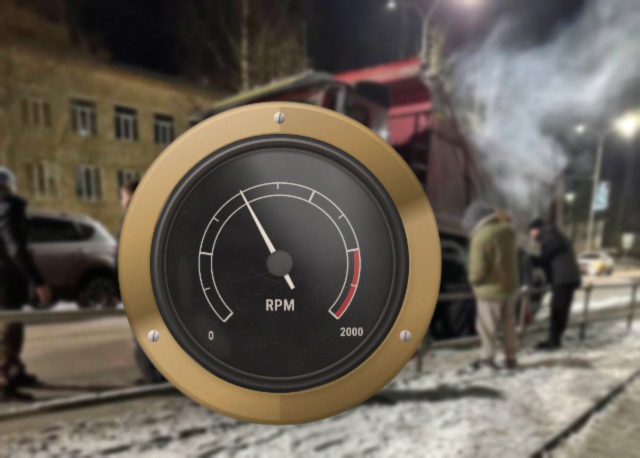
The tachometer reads 800 rpm
